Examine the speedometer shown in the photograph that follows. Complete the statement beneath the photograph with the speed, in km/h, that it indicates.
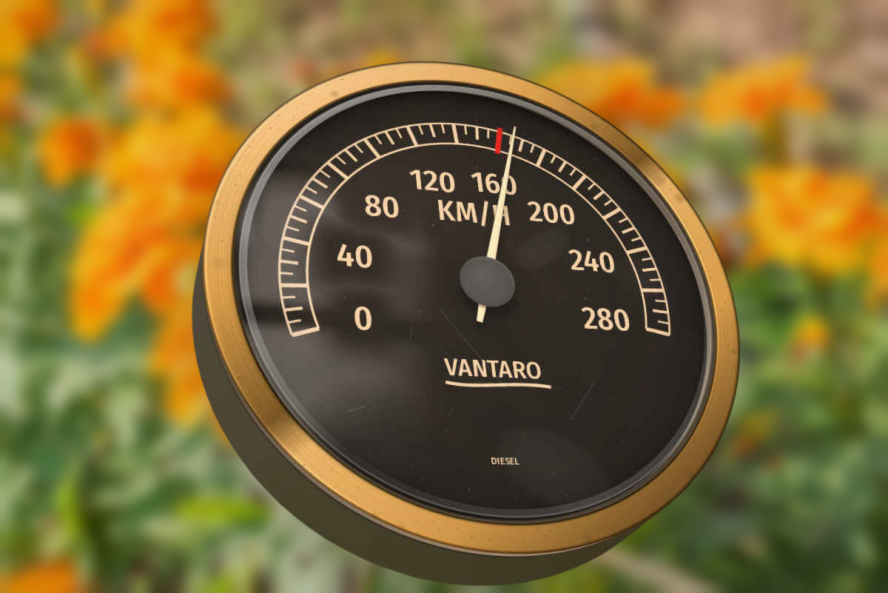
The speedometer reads 165 km/h
